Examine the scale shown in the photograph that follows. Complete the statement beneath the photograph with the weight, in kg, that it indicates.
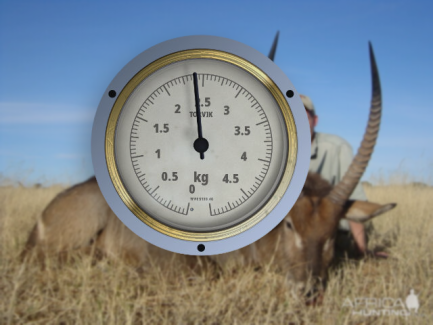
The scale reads 2.4 kg
